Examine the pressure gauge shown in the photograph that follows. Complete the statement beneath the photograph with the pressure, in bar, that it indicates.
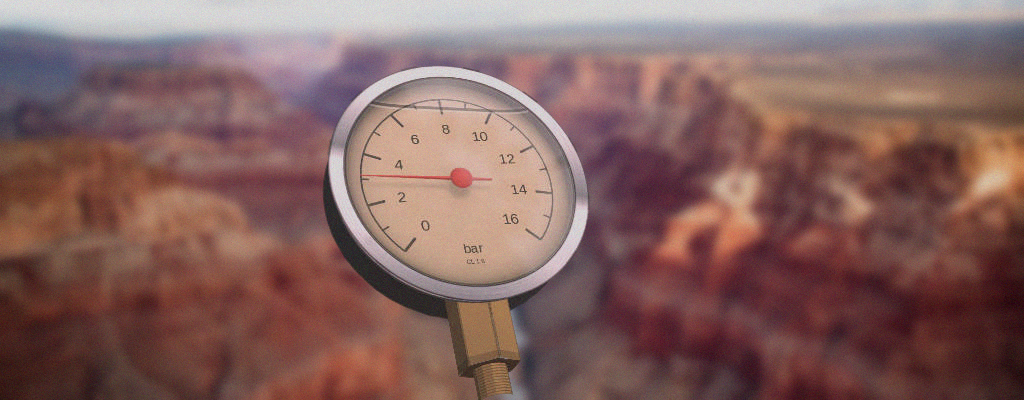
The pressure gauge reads 3 bar
